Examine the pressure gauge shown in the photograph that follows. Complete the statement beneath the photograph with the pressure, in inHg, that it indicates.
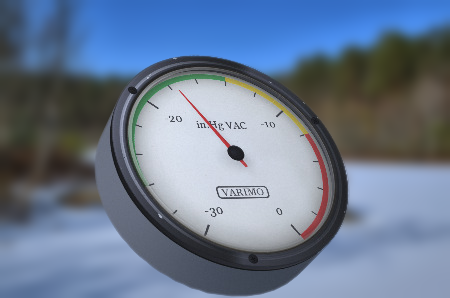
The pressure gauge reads -18 inHg
